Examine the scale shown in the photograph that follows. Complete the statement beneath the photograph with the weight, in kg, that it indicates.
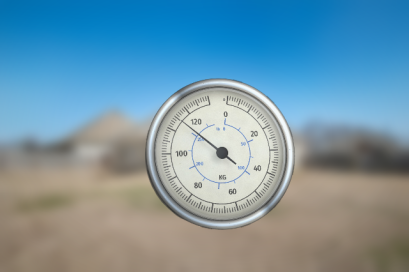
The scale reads 115 kg
